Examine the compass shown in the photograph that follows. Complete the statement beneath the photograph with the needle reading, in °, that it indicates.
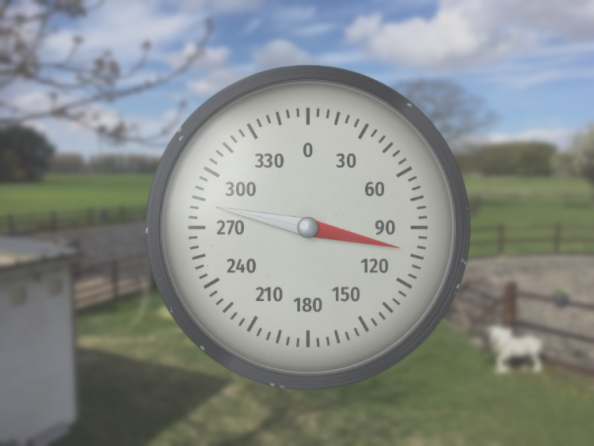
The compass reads 102.5 °
